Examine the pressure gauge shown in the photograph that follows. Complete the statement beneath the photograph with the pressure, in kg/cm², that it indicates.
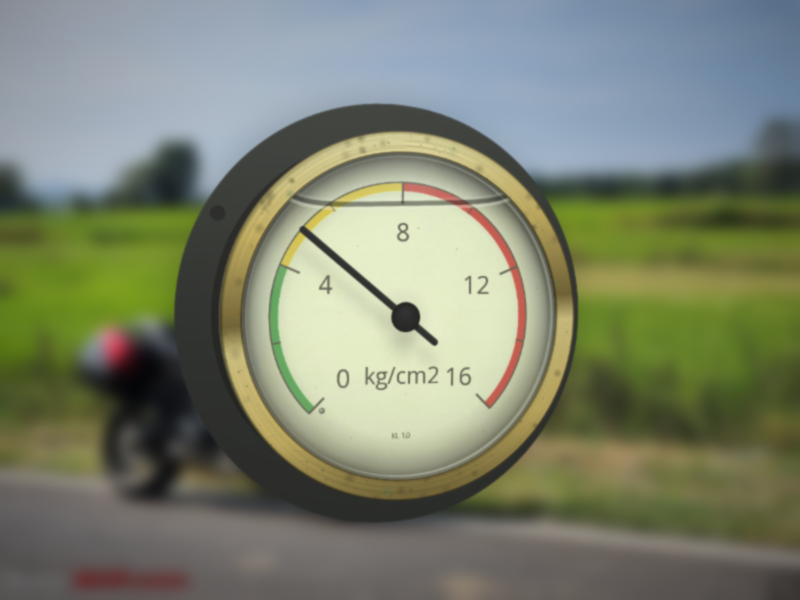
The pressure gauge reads 5 kg/cm²
